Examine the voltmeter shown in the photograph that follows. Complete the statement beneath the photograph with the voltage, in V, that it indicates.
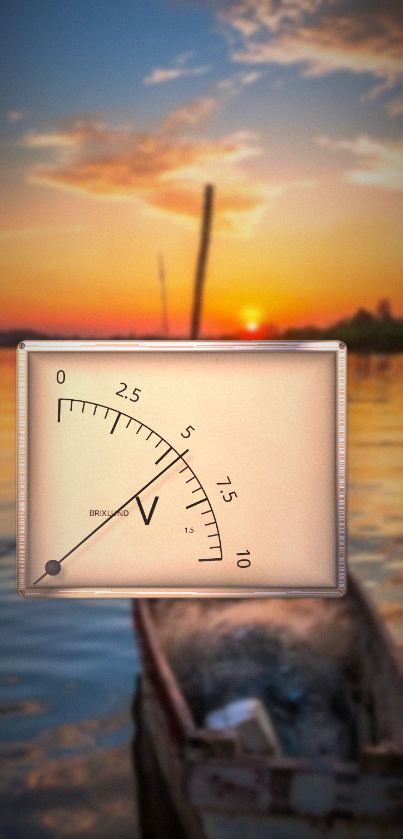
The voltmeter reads 5.5 V
